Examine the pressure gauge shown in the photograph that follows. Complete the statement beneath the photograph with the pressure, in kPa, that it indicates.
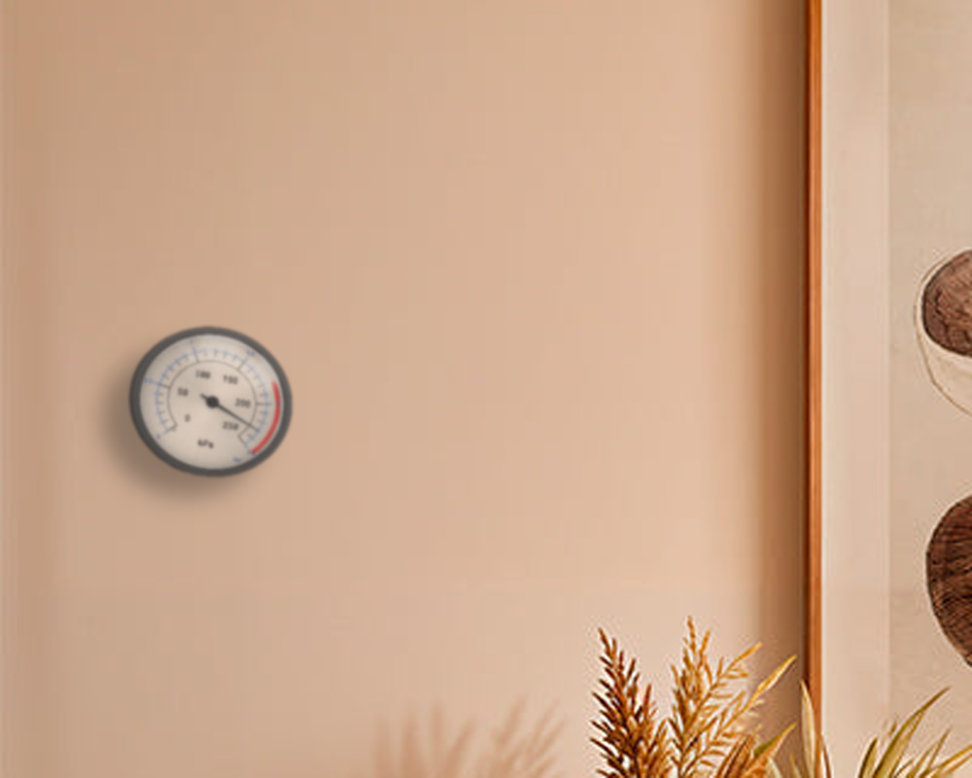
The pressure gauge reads 230 kPa
